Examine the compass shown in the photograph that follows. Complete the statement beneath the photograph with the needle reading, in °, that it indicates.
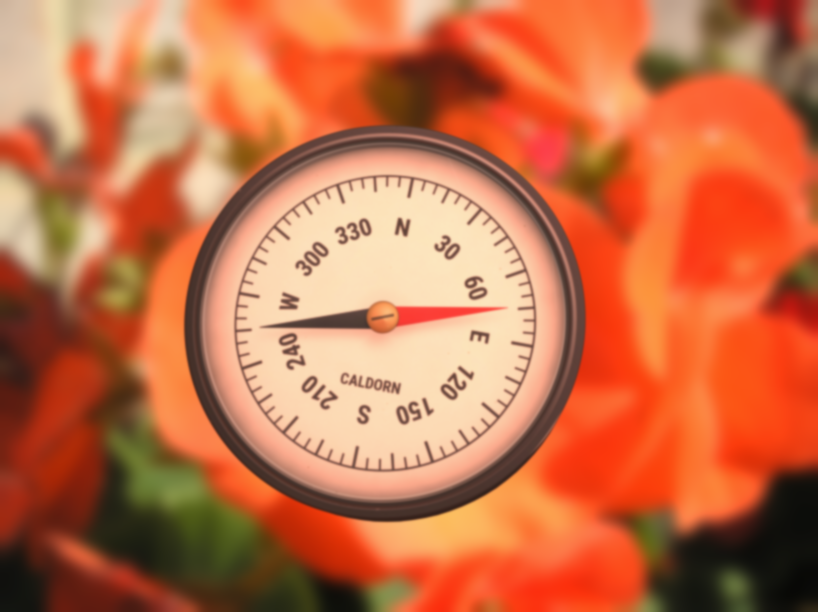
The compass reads 75 °
